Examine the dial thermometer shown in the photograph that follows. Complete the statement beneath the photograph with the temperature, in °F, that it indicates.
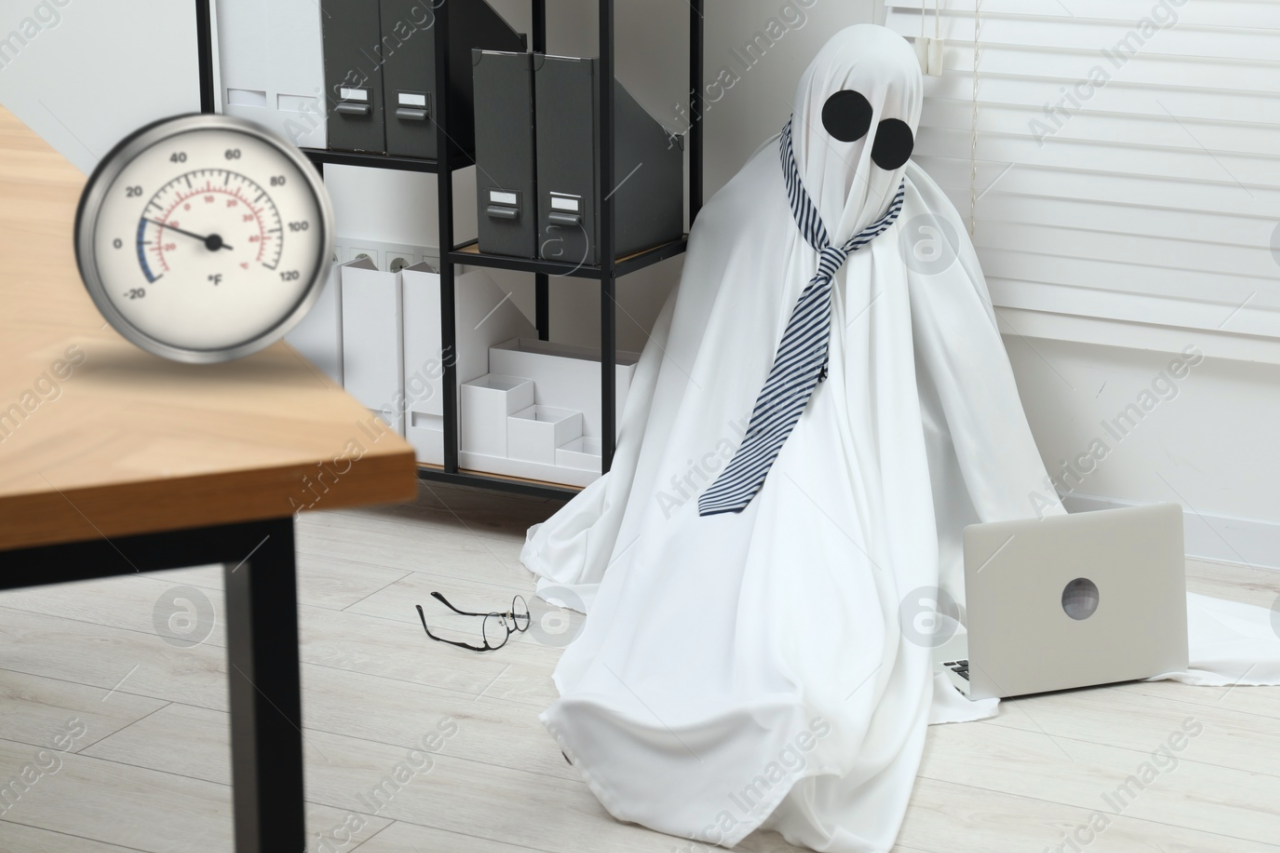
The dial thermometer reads 12 °F
